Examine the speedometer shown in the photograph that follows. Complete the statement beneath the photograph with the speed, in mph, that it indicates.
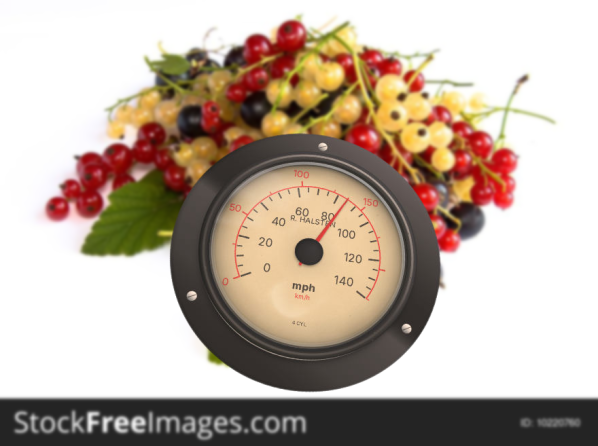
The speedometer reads 85 mph
